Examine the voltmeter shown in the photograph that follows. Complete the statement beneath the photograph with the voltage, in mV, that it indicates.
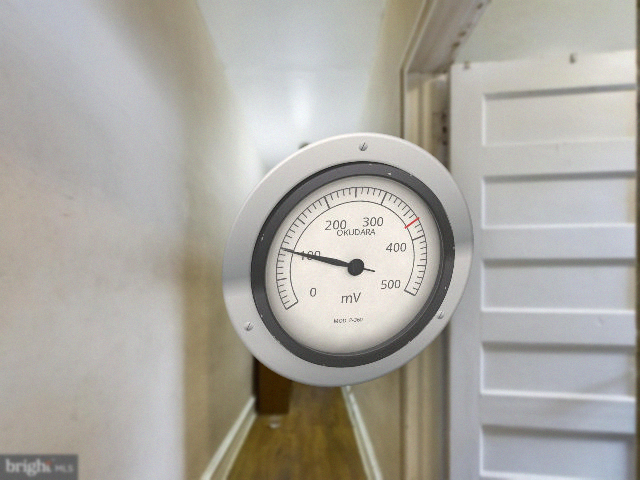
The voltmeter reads 100 mV
